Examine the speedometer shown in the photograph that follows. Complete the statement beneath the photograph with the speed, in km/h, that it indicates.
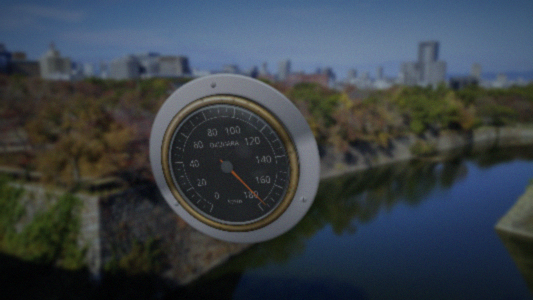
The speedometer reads 175 km/h
